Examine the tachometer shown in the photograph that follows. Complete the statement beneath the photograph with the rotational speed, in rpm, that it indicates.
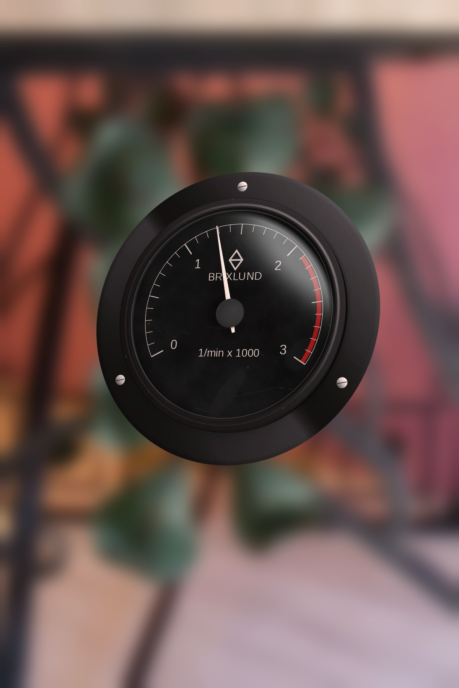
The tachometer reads 1300 rpm
